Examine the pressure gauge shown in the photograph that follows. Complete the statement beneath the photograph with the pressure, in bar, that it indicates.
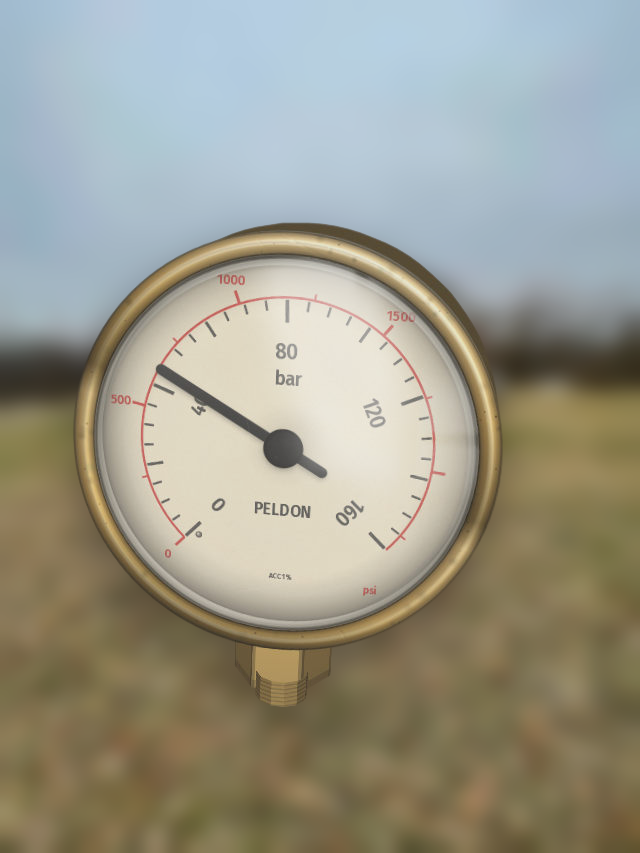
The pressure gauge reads 45 bar
